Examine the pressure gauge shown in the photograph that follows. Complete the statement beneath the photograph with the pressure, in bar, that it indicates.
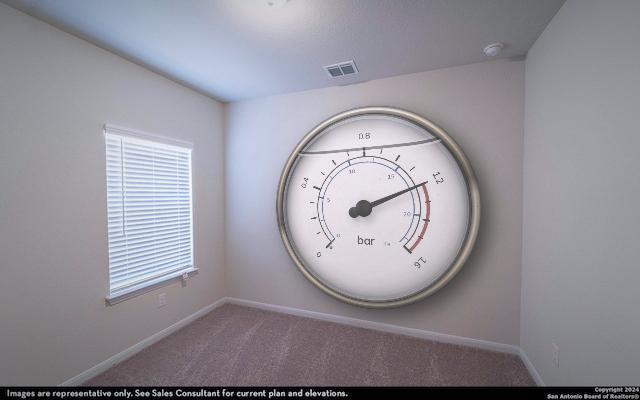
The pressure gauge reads 1.2 bar
